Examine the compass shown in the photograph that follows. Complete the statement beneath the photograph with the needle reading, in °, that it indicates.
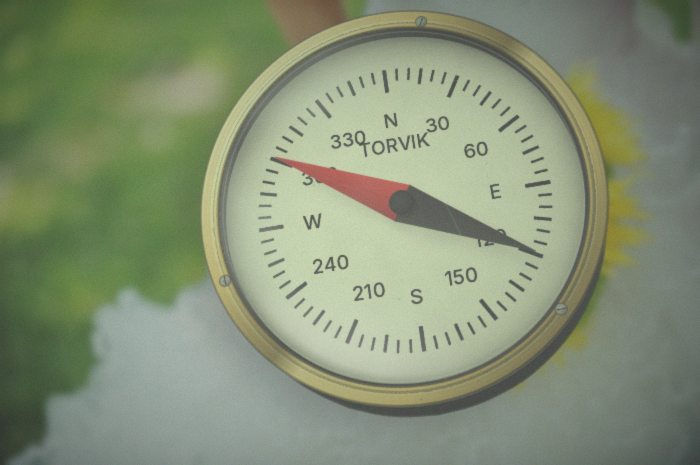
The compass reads 300 °
